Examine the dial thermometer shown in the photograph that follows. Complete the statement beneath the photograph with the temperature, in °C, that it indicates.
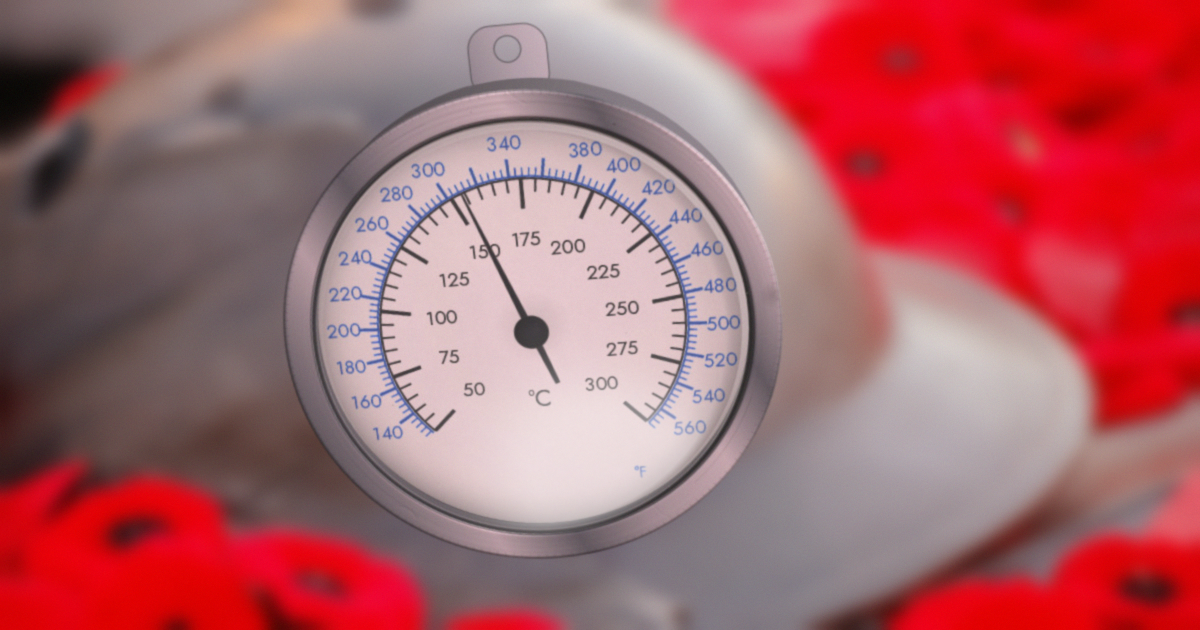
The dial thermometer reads 155 °C
